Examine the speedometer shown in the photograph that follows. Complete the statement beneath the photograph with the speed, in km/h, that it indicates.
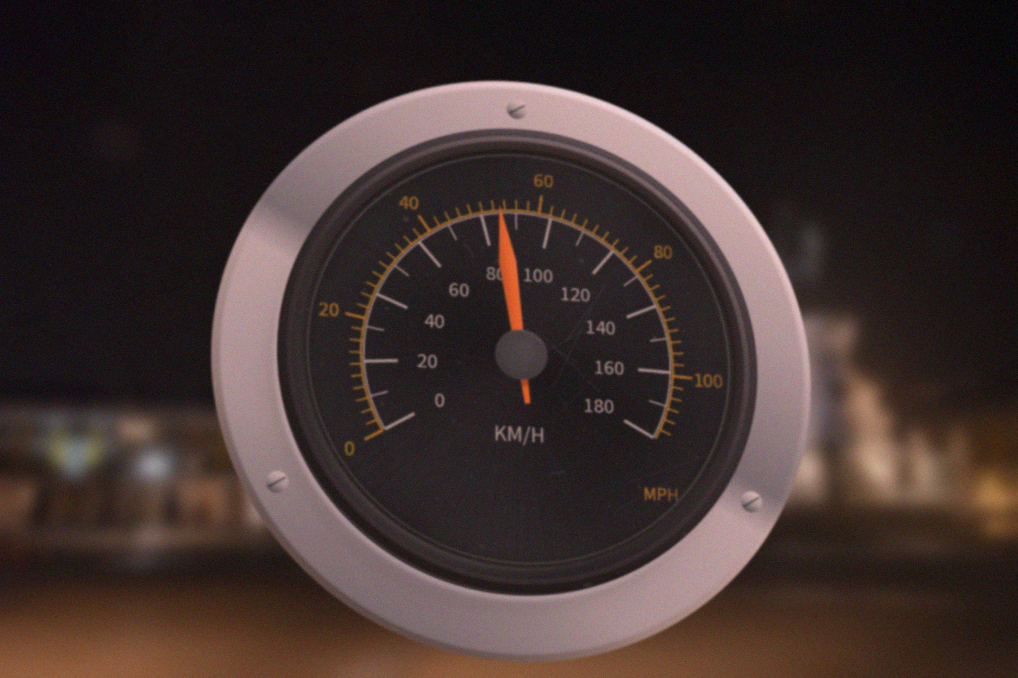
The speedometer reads 85 km/h
